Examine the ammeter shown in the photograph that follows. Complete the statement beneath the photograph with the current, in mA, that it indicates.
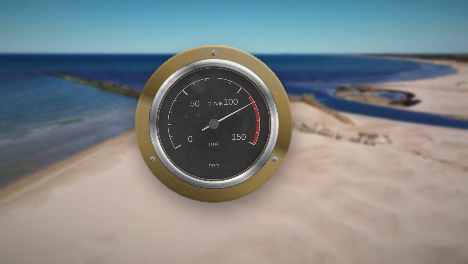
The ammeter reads 115 mA
